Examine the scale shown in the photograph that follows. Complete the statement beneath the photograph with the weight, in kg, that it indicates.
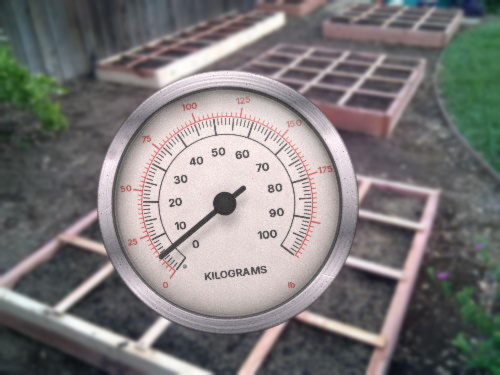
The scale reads 5 kg
